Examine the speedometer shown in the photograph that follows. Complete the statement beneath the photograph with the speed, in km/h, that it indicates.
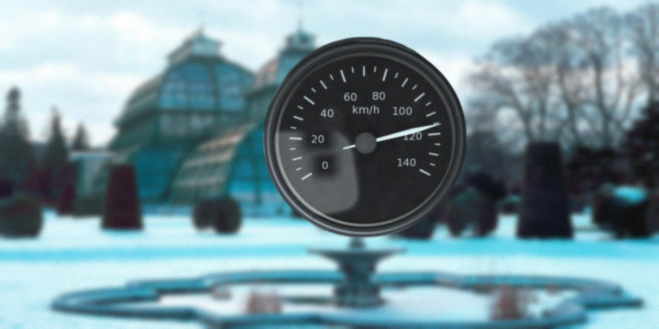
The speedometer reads 115 km/h
